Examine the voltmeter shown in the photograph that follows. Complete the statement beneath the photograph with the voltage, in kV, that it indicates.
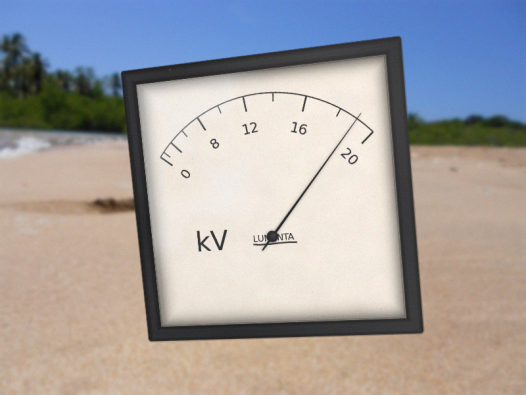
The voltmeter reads 19 kV
